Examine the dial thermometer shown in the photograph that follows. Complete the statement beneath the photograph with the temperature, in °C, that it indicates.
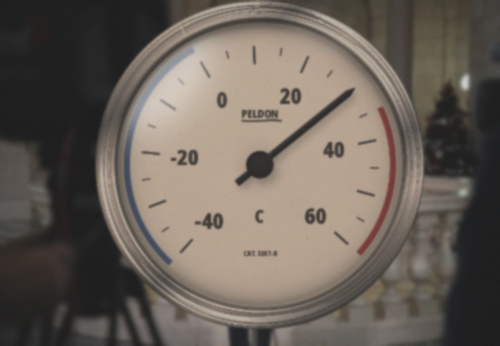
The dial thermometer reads 30 °C
